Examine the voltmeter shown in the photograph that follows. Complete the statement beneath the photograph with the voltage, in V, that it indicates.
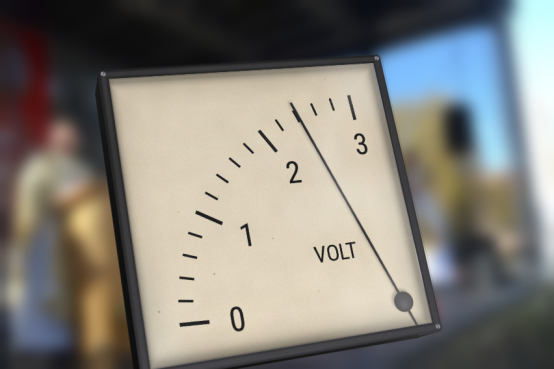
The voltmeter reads 2.4 V
